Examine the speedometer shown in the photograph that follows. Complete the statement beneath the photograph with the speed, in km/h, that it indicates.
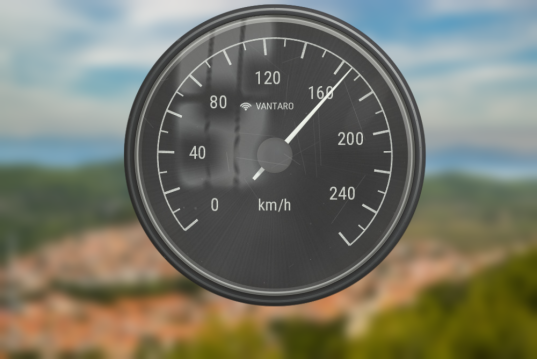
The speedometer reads 165 km/h
